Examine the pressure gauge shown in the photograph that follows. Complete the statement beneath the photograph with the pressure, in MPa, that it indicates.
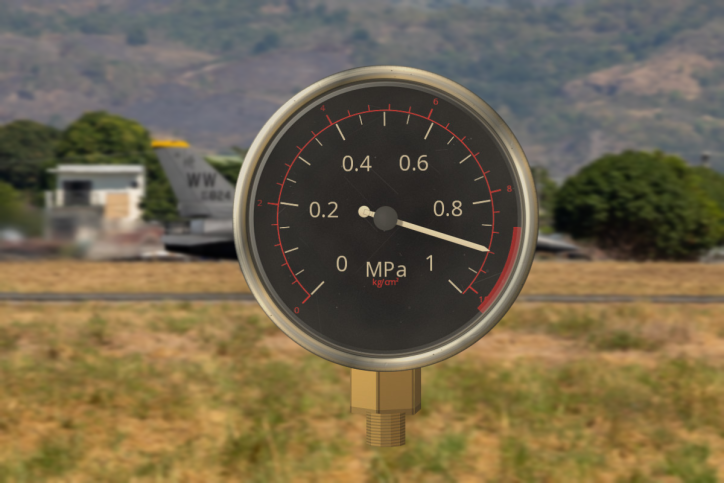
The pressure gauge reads 0.9 MPa
